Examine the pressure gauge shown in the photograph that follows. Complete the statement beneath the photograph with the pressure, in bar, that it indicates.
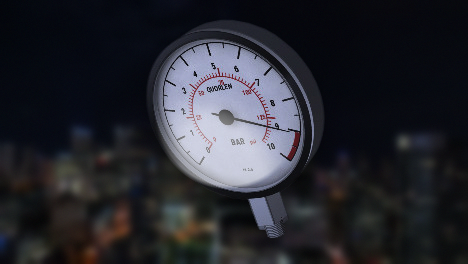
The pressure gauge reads 9 bar
